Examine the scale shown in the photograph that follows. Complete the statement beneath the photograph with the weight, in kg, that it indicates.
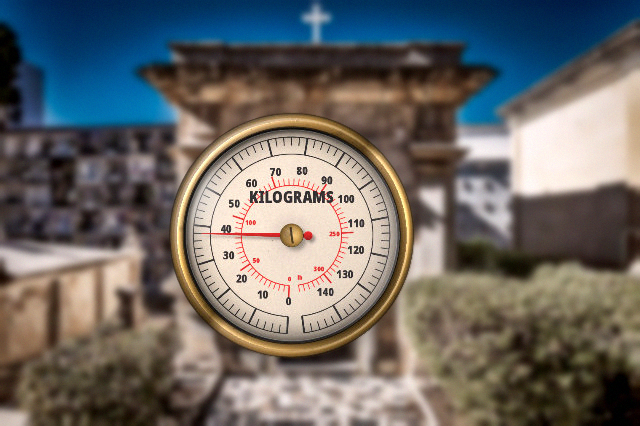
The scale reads 38 kg
